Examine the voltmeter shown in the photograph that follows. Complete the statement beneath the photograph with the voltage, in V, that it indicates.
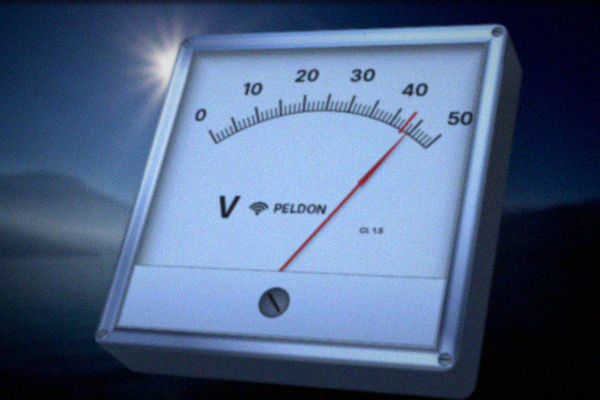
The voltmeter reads 45 V
